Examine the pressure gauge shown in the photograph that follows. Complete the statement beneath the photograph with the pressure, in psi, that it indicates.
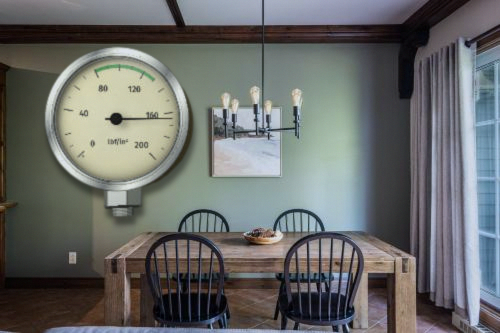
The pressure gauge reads 165 psi
